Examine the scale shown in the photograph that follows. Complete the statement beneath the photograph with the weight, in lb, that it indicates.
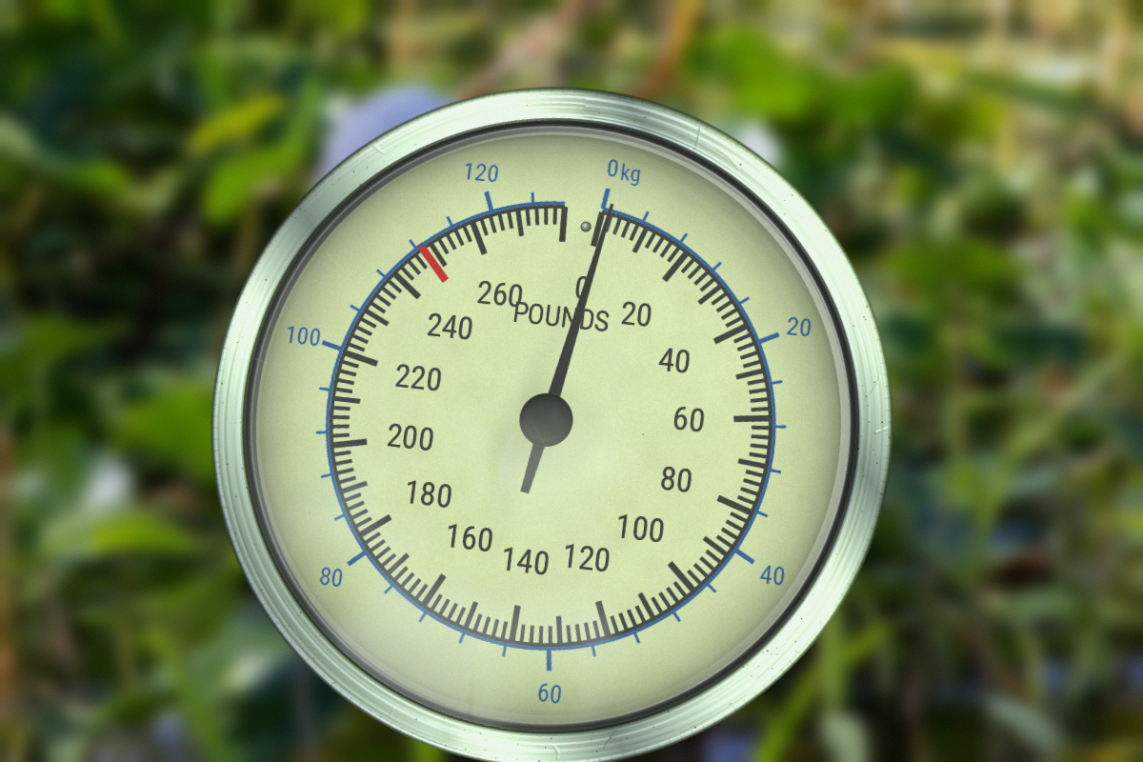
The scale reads 2 lb
